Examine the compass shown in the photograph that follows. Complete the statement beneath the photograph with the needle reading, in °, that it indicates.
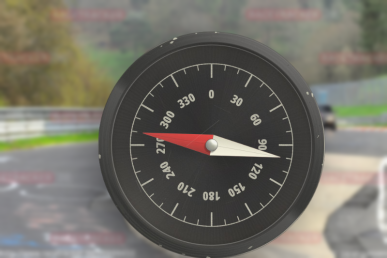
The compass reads 280 °
